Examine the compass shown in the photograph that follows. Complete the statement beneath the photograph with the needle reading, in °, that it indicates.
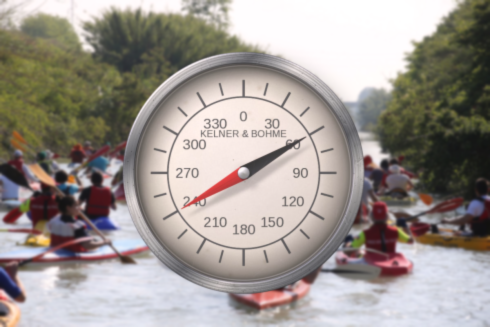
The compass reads 240 °
